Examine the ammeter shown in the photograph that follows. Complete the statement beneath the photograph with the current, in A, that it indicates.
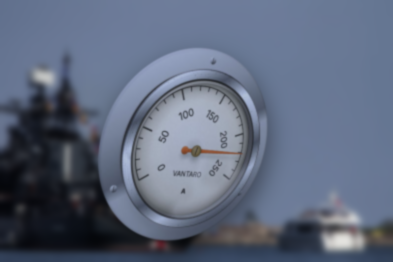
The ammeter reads 220 A
